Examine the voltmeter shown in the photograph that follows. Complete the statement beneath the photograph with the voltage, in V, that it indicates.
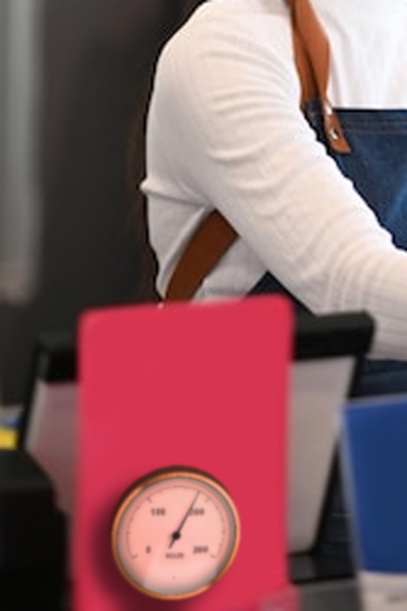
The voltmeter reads 180 V
